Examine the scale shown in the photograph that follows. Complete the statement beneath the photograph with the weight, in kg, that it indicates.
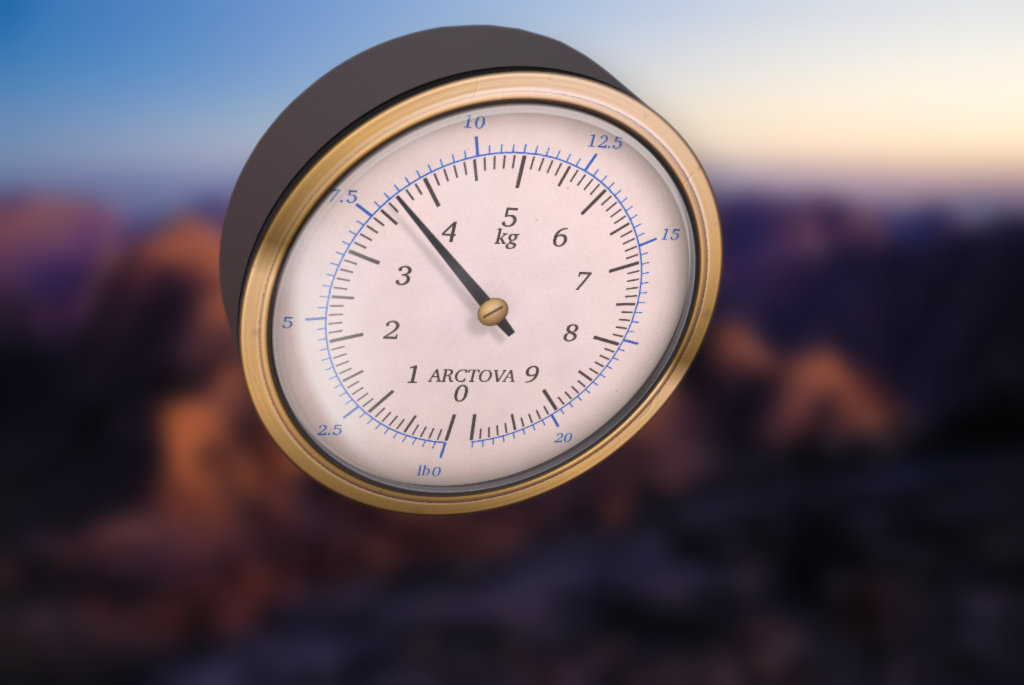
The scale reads 3.7 kg
